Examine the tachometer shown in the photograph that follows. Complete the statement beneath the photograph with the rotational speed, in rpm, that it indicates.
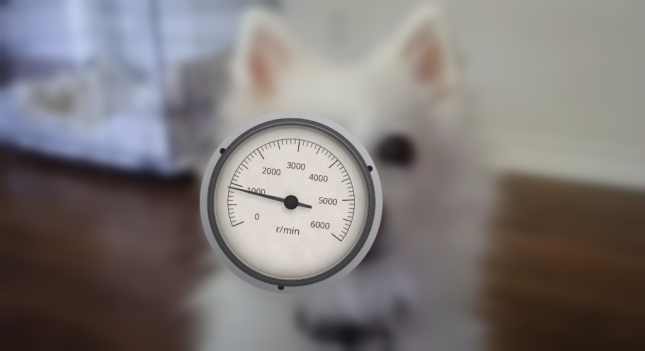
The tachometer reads 900 rpm
